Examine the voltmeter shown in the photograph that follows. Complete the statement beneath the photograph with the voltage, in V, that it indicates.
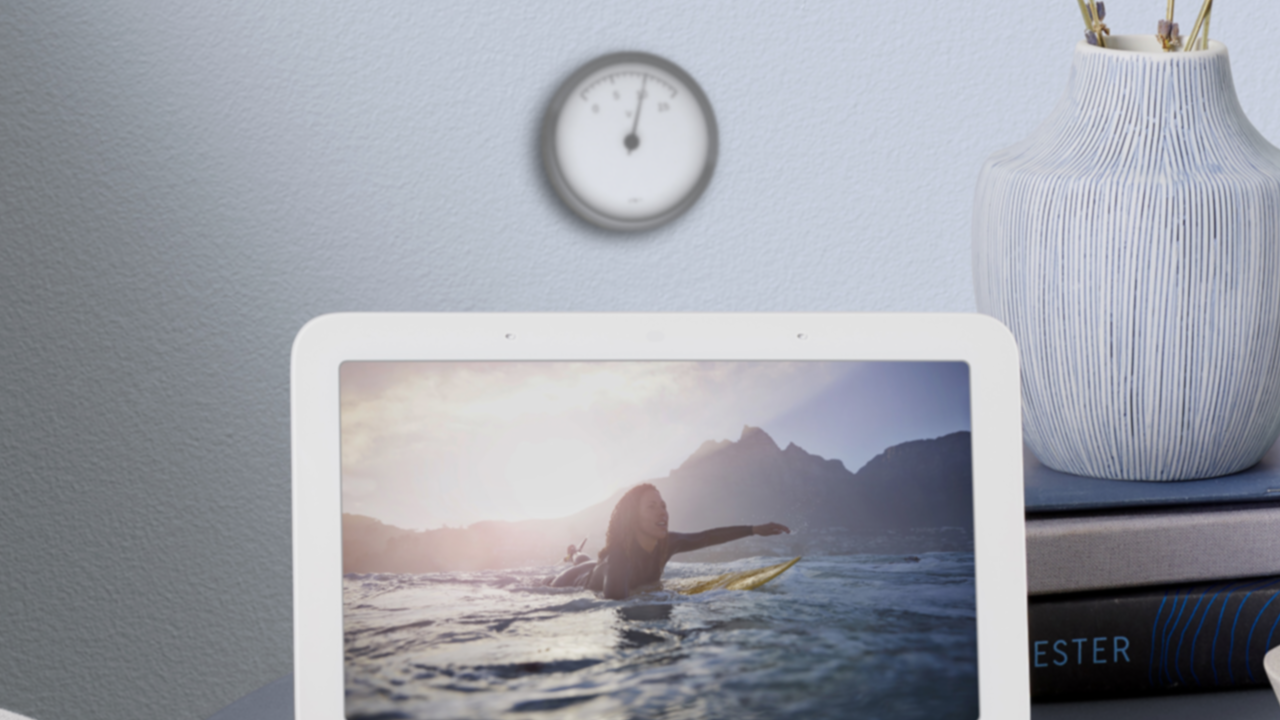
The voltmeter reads 10 V
